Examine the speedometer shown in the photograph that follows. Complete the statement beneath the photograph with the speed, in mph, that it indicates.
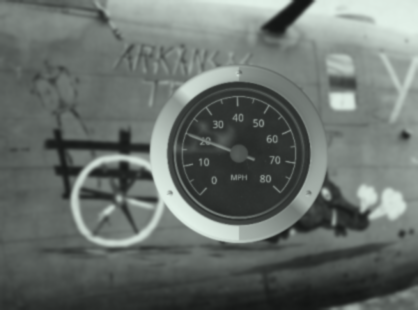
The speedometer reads 20 mph
